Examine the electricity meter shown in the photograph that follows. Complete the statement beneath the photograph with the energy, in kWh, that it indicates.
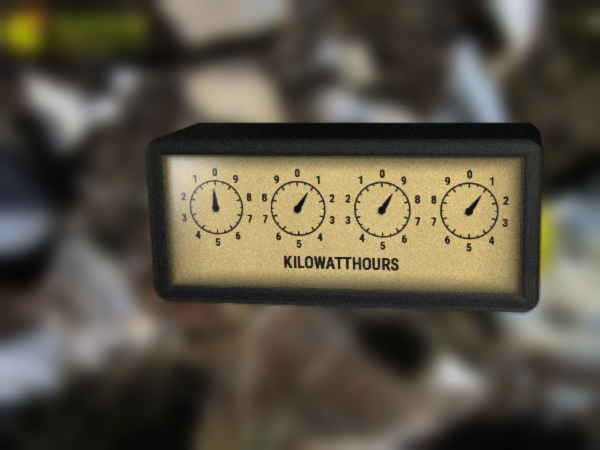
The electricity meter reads 91 kWh
